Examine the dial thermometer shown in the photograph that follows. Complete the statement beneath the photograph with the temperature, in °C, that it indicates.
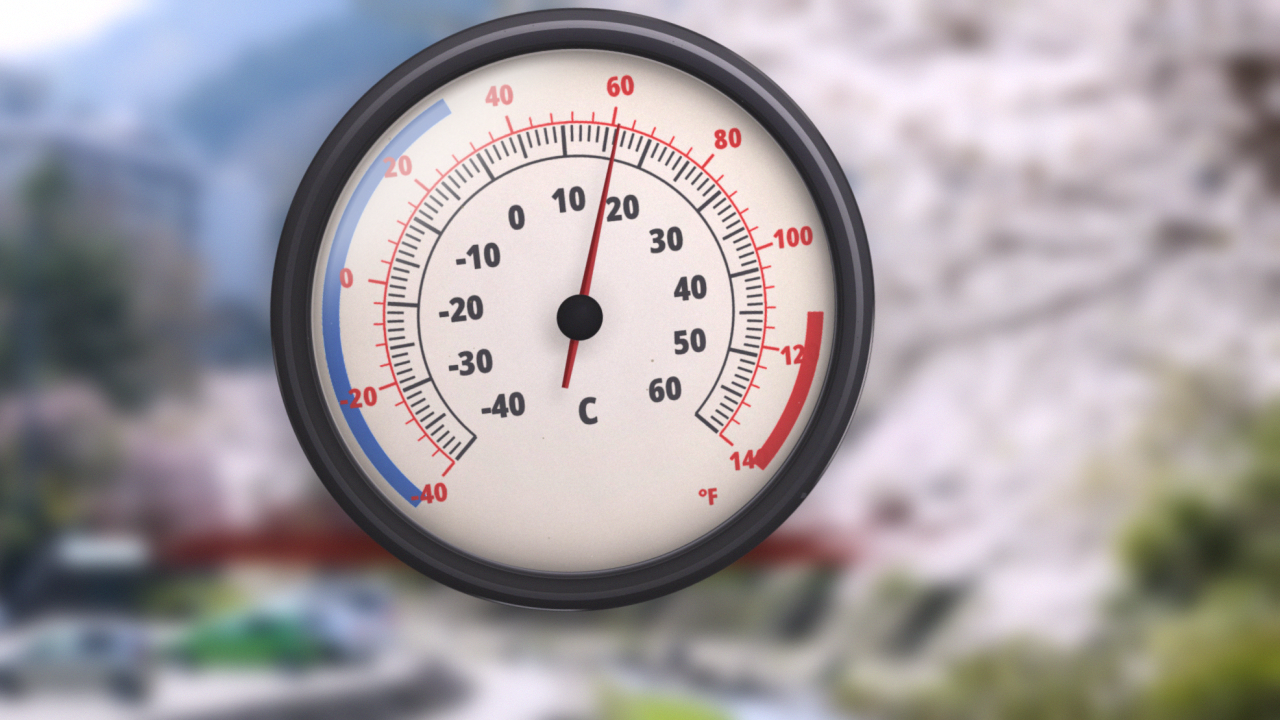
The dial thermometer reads 16 °C
